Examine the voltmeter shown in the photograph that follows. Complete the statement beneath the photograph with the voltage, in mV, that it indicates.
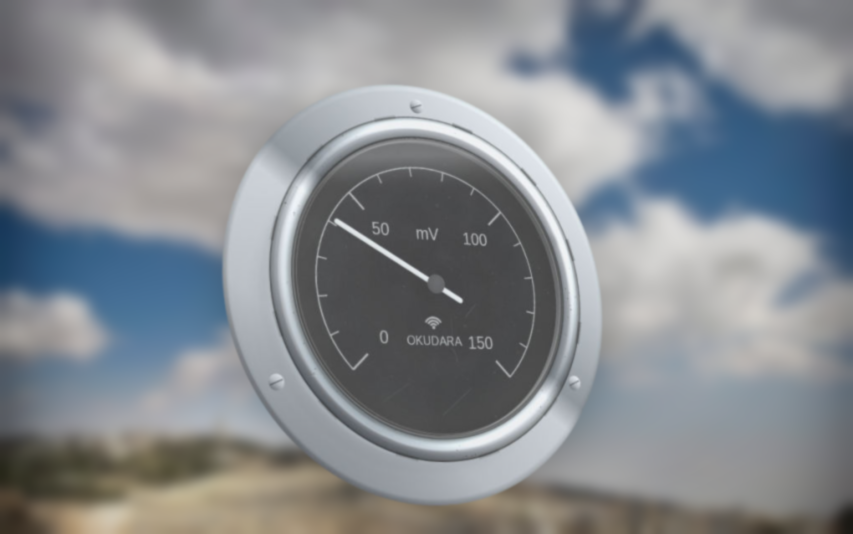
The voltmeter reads 40 mV
